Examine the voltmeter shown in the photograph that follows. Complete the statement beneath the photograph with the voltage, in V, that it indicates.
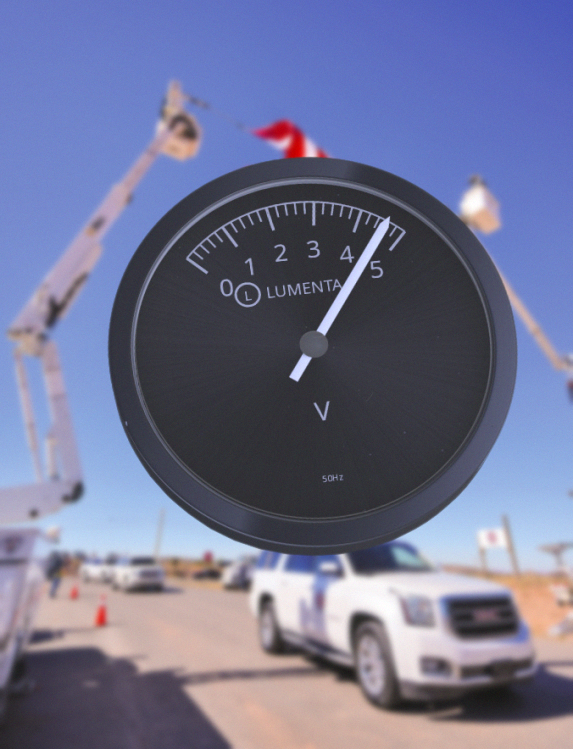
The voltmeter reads 4.6 V
